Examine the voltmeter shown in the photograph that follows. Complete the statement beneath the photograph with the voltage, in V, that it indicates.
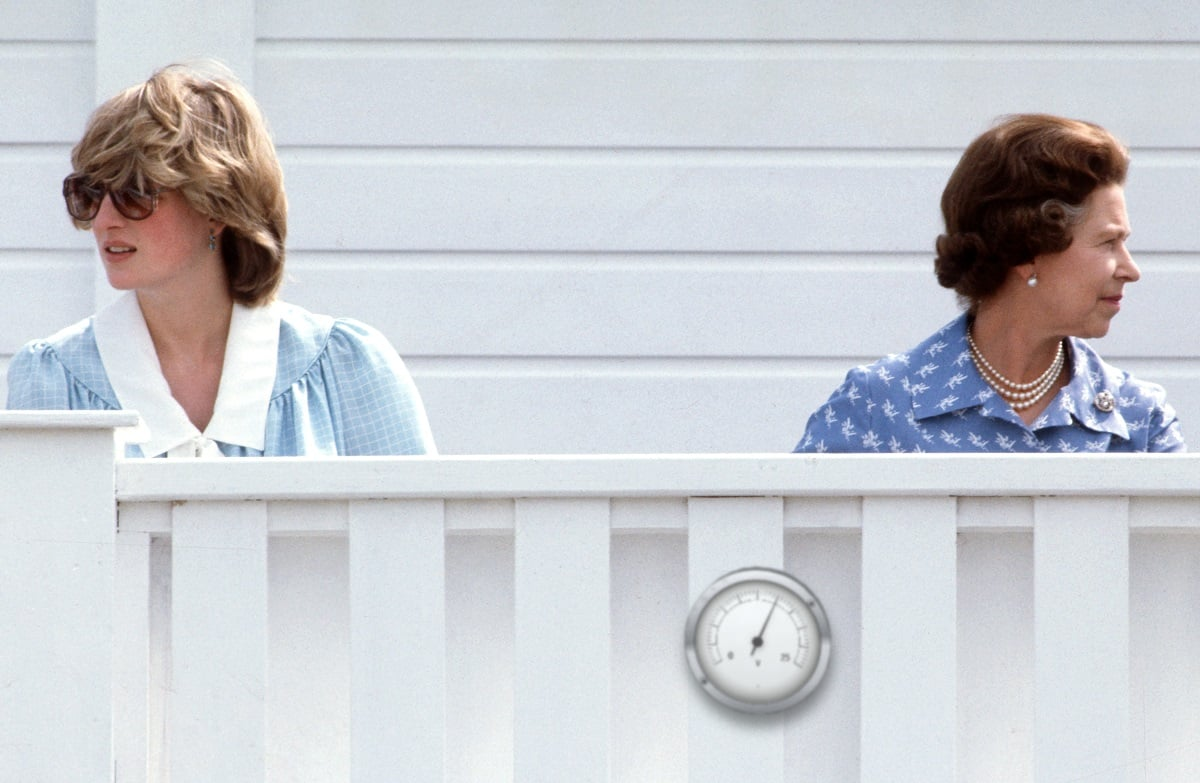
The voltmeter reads 15 V
